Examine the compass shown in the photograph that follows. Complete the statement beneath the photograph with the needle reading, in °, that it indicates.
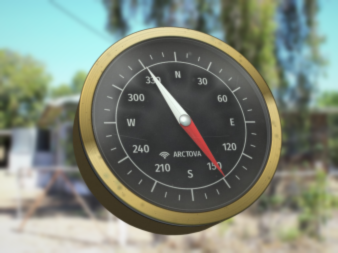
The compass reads 150 °
